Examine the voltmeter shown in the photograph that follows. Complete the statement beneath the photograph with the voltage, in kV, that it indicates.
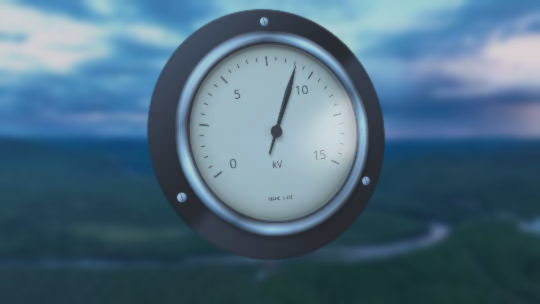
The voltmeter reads 9 kV
